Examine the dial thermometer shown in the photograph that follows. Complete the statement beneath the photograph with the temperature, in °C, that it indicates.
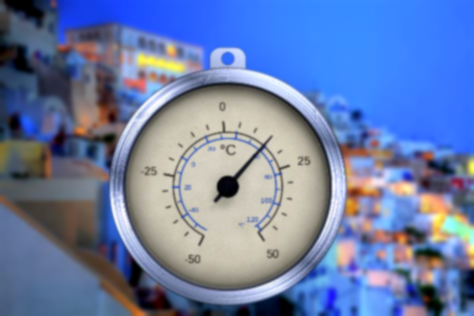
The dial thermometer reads 15 °C
